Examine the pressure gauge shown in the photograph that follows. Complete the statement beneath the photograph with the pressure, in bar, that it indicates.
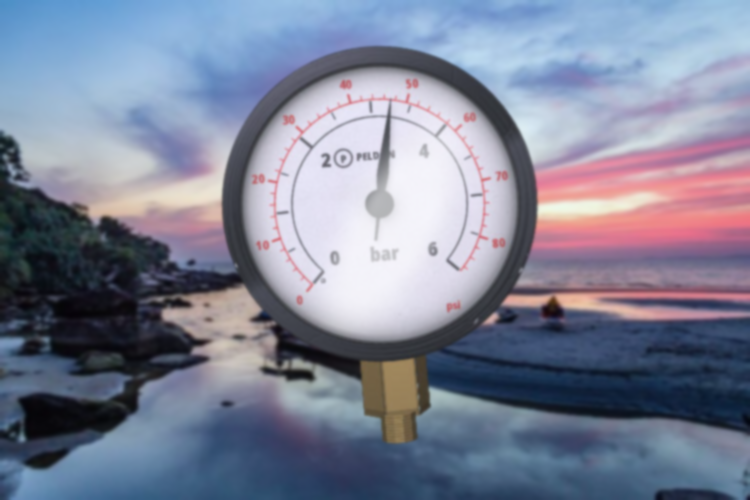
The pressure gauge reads 3.25 bar
